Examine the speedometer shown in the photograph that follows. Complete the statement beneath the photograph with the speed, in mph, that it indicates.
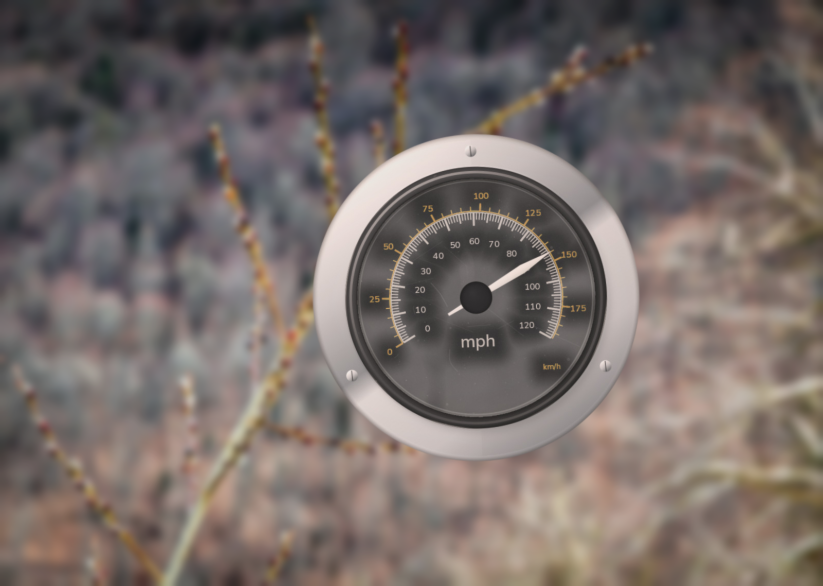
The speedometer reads 90 mph
